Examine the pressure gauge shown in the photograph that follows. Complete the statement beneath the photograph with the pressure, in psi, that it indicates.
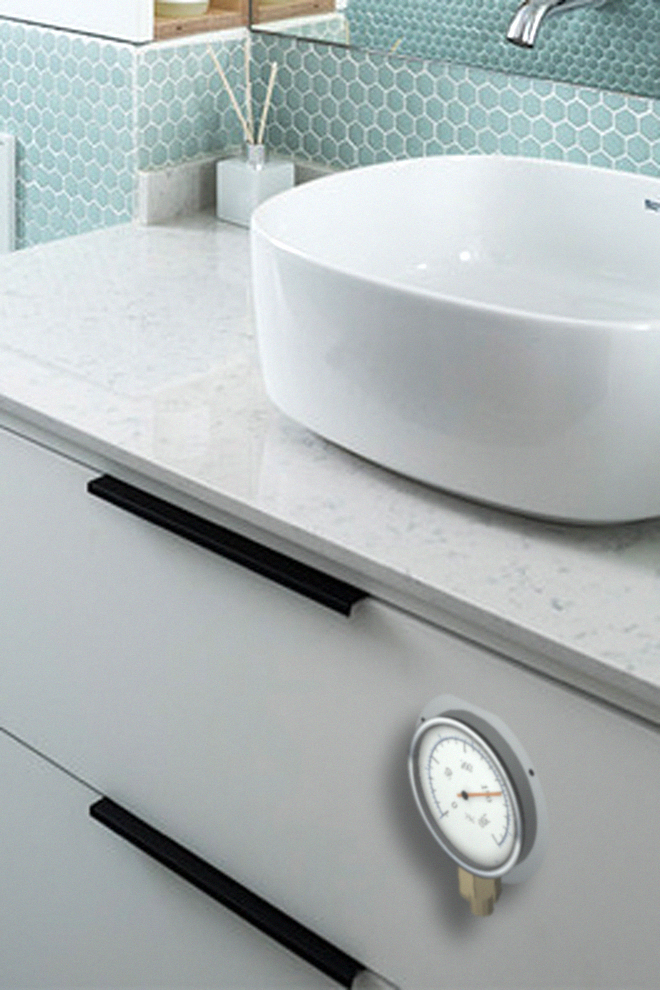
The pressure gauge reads 150 psi
